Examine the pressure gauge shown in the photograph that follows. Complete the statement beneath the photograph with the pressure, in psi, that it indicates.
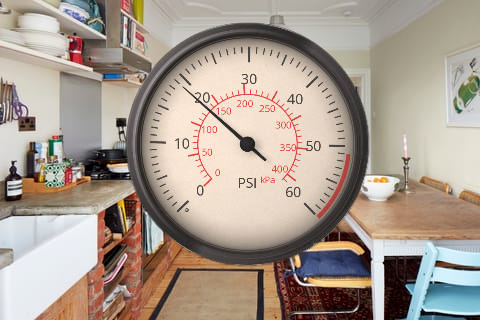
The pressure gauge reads 19 psi
